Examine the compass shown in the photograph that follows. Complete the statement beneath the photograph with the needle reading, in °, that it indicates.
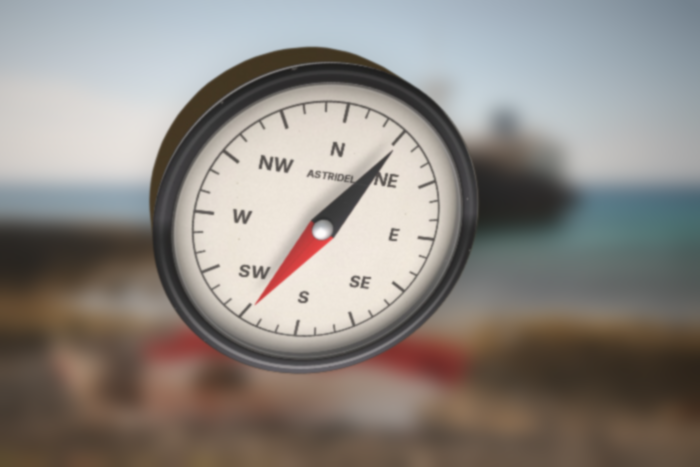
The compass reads 210 °
